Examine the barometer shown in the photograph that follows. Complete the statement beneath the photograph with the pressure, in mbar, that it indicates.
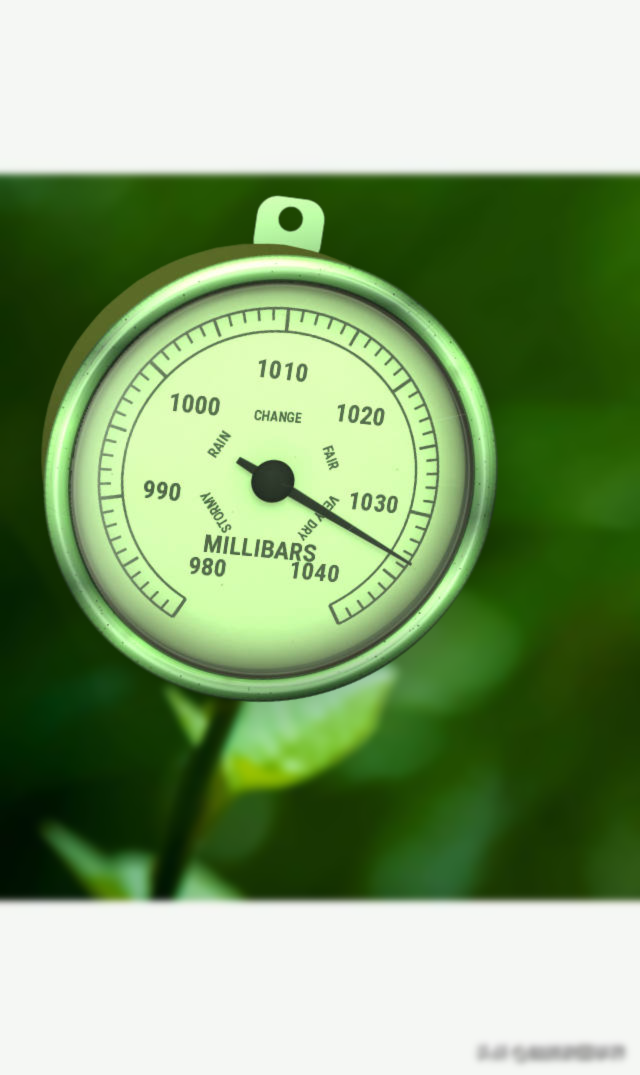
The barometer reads 1033.5 mbar
